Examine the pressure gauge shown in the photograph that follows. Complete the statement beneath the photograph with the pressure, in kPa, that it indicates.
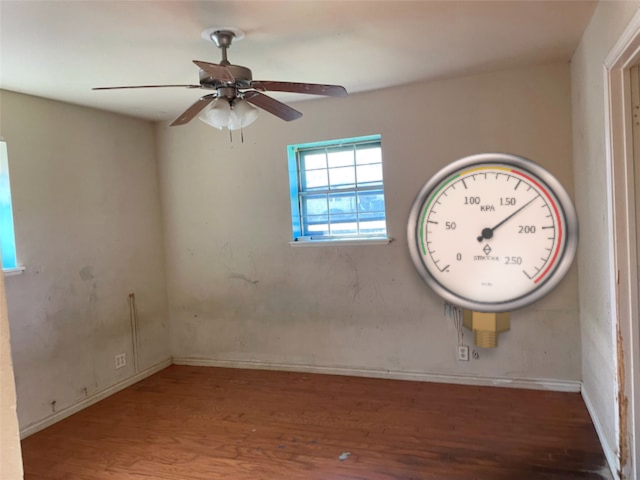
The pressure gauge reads 170 kPa
